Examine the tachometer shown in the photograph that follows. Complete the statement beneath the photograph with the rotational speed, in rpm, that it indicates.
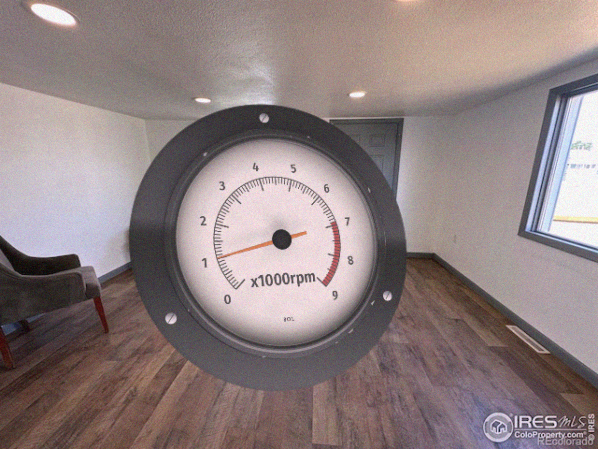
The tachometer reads 1000 rpm
